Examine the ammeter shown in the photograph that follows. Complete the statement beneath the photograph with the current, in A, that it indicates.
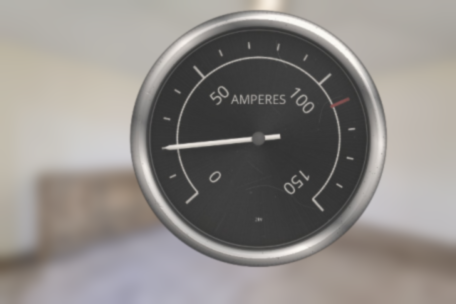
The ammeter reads 20 A
